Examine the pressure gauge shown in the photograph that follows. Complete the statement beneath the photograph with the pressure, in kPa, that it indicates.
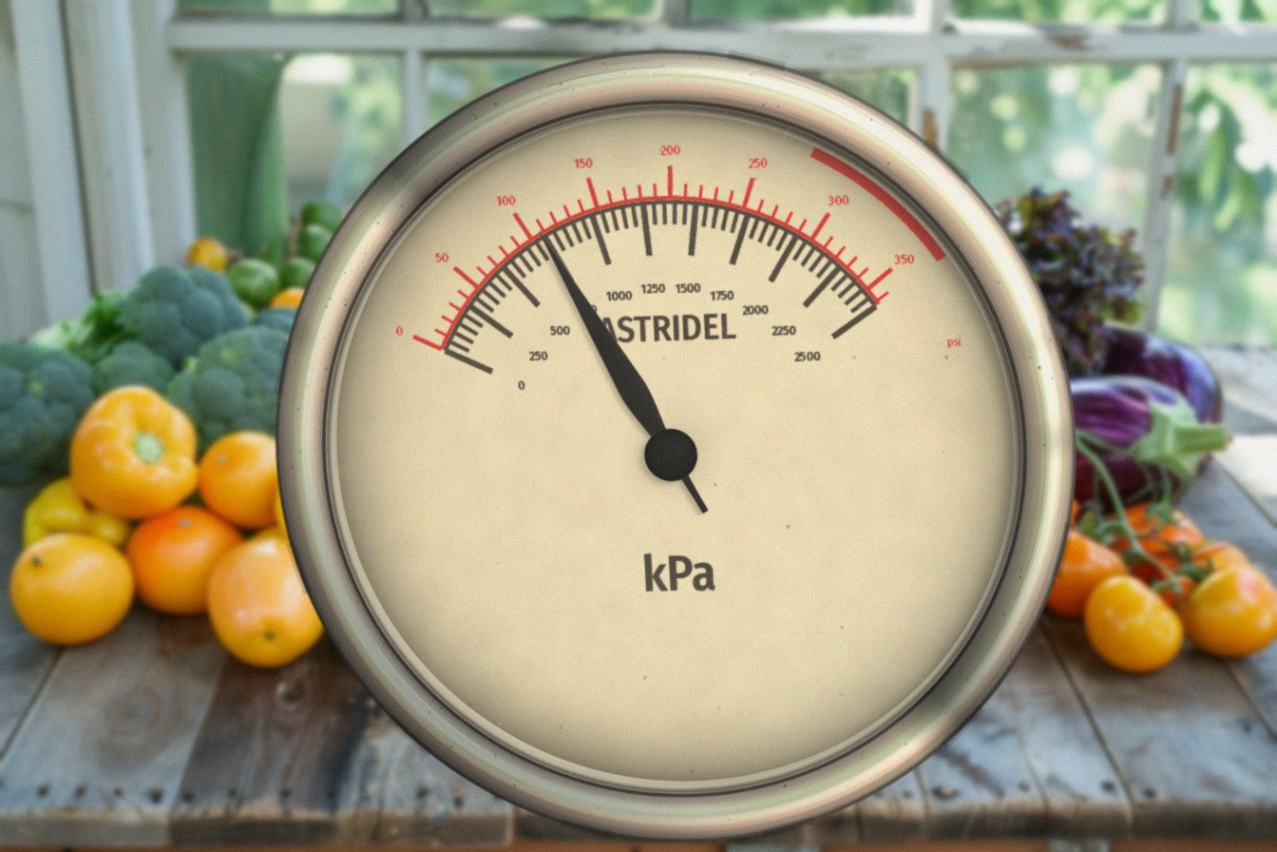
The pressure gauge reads 750 kPa
